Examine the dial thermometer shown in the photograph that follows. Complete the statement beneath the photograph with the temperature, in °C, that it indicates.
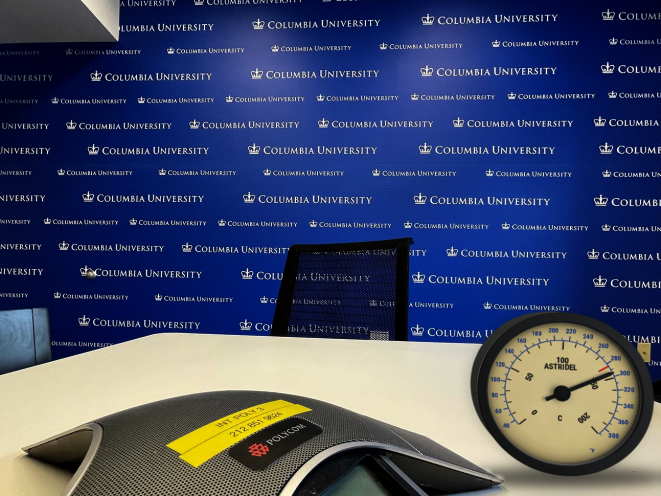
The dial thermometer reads 145 °C
